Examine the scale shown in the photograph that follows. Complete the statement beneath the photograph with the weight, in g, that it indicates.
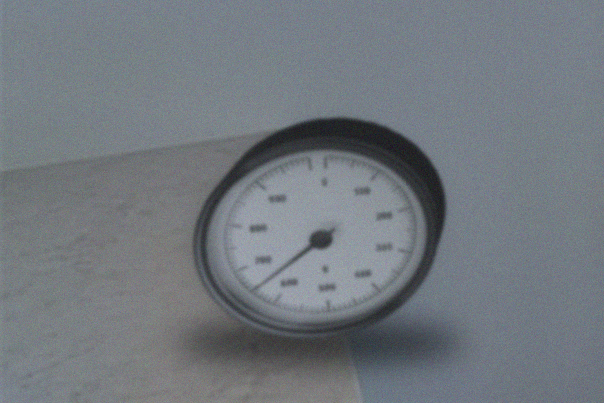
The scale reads 650 g
